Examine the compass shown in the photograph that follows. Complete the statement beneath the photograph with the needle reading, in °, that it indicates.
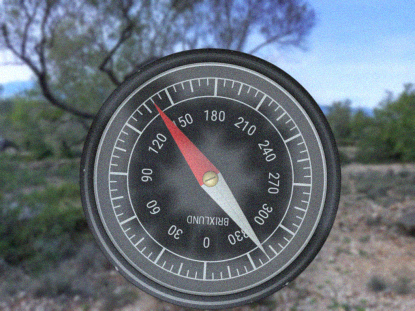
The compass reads 140 °
